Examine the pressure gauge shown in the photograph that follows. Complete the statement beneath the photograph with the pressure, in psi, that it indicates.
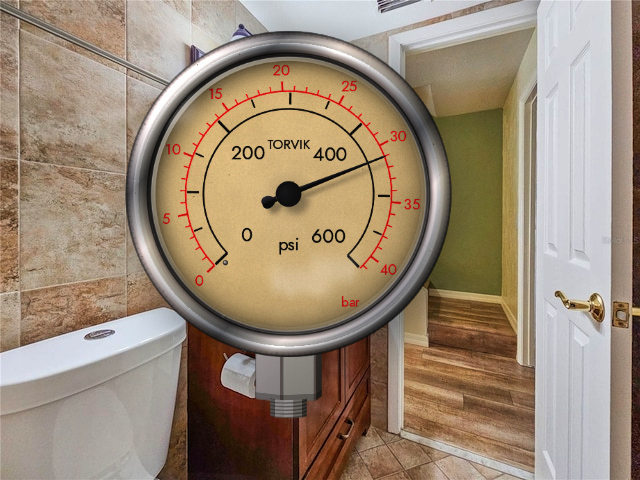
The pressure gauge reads 450 psi
